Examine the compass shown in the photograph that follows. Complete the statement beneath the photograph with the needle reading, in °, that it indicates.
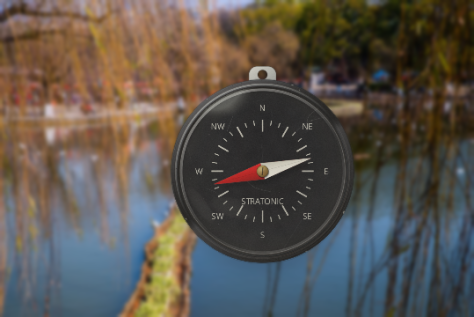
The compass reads 255 °
